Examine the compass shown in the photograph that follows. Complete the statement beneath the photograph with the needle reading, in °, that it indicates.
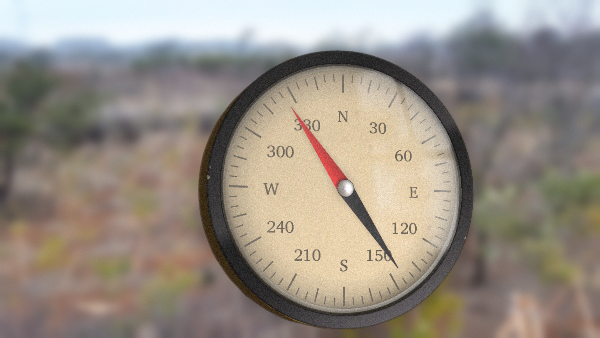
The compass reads 325 °
